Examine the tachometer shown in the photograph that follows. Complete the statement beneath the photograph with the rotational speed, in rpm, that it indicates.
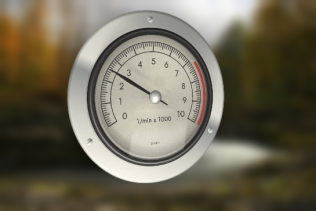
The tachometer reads 2500 rpm
